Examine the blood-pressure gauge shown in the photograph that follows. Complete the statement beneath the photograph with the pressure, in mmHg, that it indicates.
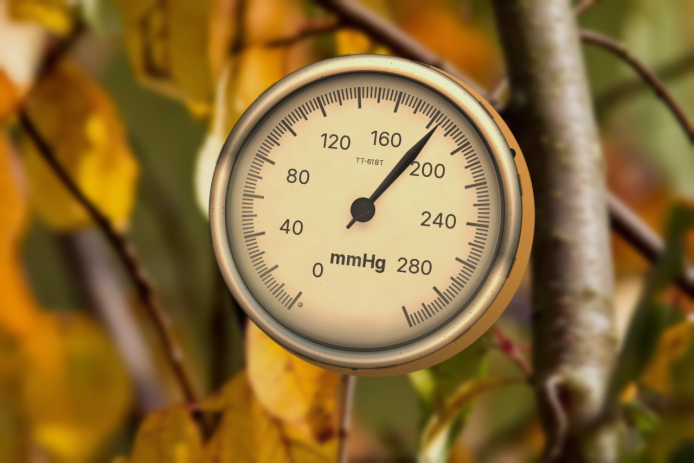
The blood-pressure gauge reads 184 mmHg
